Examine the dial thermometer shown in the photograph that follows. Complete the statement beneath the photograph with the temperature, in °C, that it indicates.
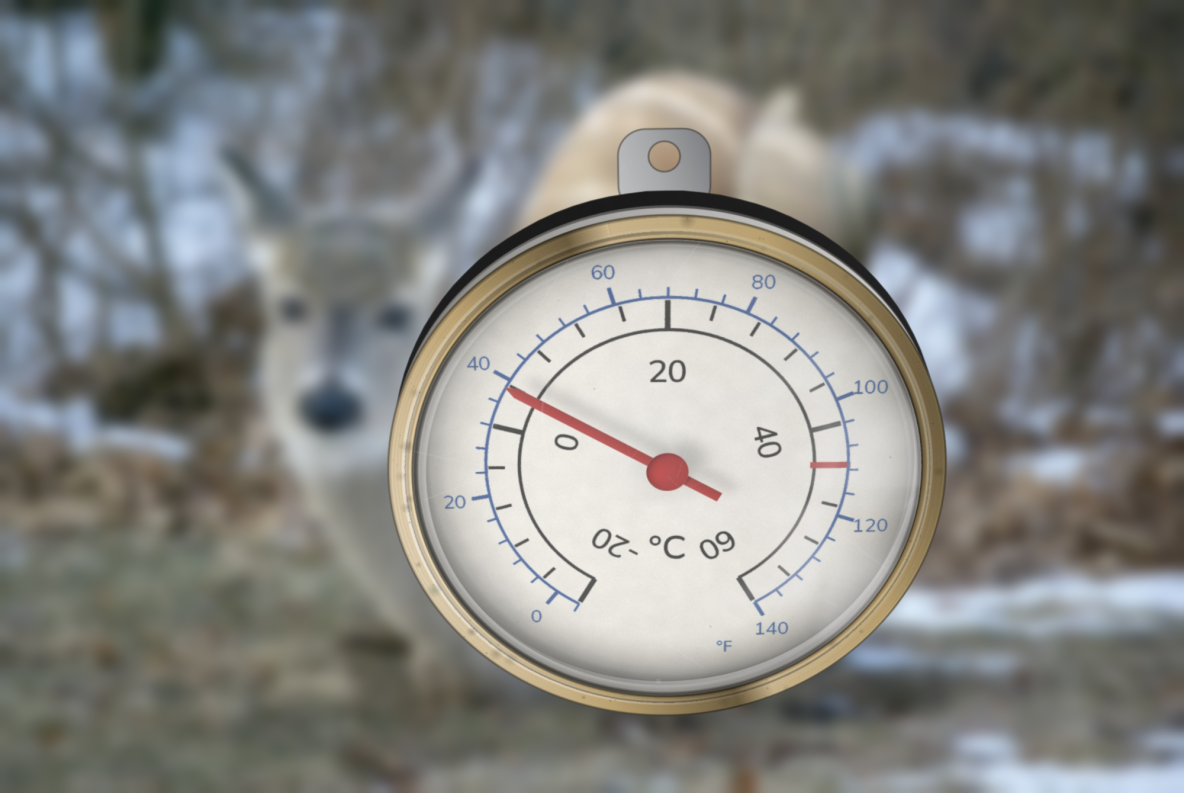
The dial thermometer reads 4 °C
